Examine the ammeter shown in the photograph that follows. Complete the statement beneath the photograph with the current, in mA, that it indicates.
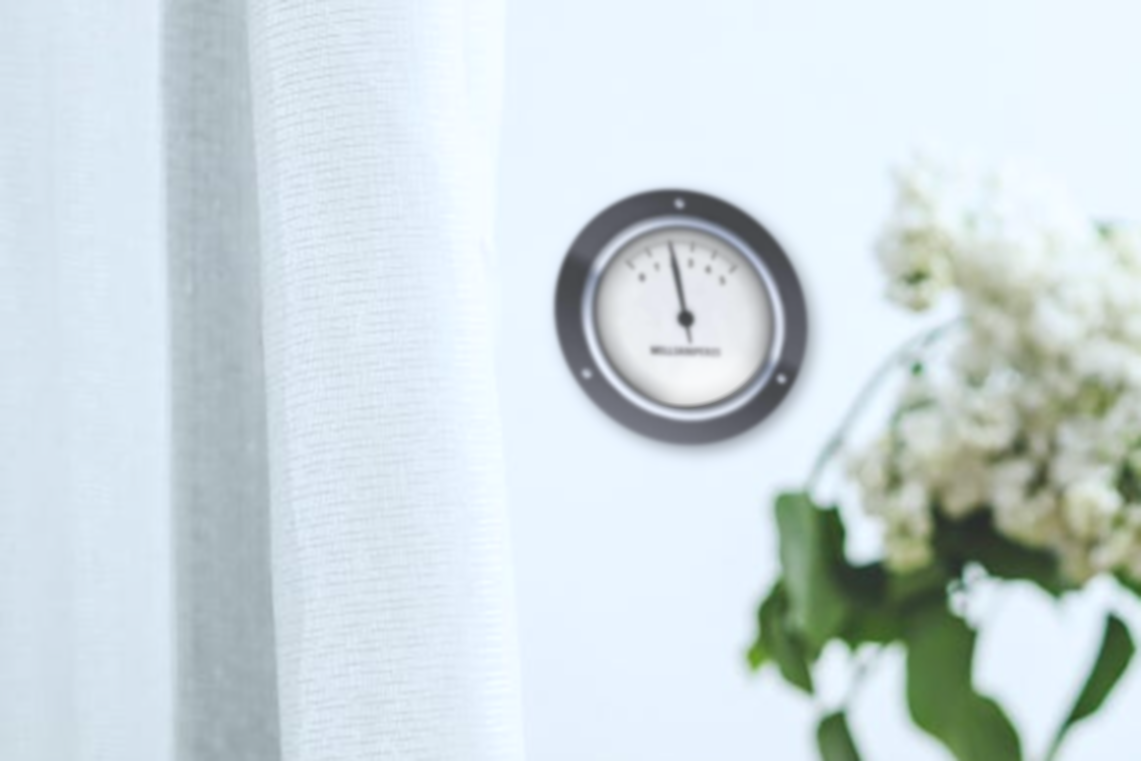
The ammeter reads 2 mA
